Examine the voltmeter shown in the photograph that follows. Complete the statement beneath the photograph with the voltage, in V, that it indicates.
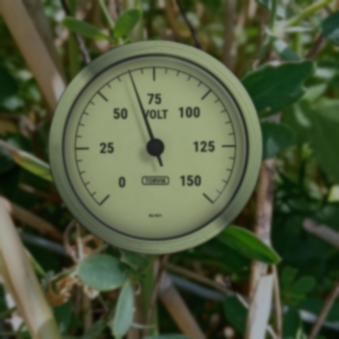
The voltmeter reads 65 V
